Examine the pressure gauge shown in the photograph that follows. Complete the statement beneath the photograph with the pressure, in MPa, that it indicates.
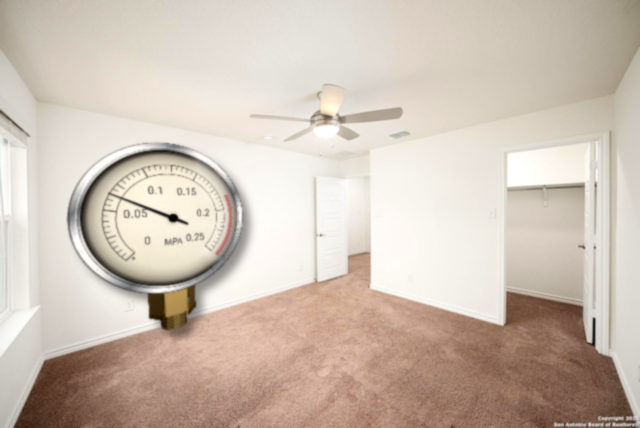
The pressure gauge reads 0.065 MPa
